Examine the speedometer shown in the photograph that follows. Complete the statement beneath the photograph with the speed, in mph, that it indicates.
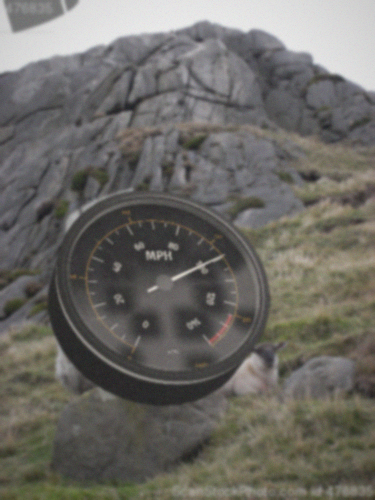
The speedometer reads 100 mph
